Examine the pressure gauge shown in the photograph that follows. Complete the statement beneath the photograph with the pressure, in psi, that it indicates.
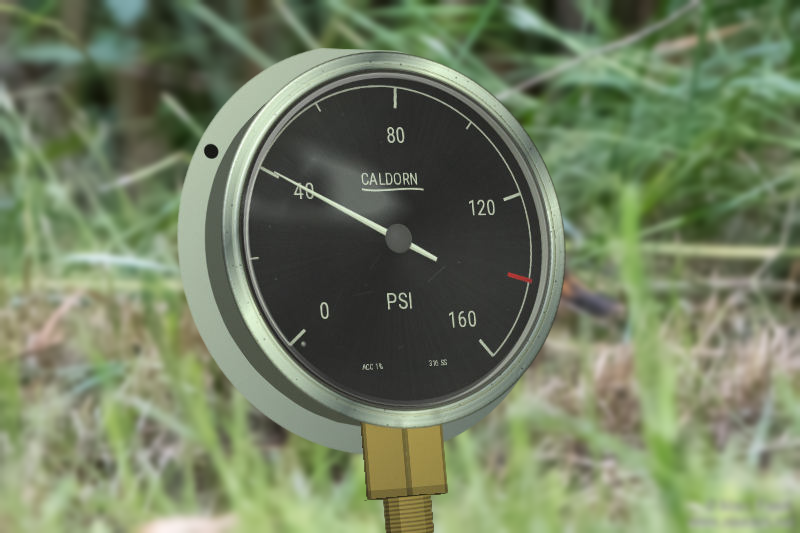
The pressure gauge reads 40 psi
